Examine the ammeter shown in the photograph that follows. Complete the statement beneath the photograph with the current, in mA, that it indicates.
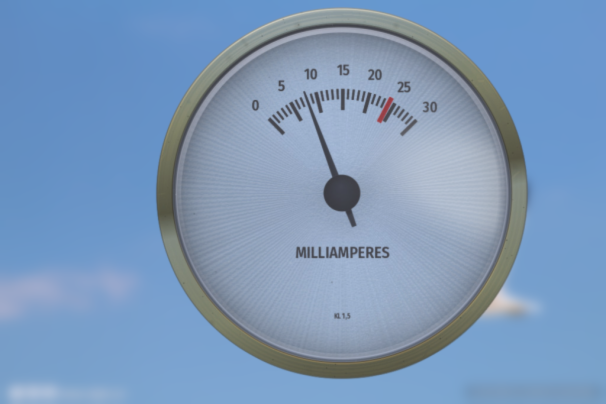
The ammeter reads 8 mA
